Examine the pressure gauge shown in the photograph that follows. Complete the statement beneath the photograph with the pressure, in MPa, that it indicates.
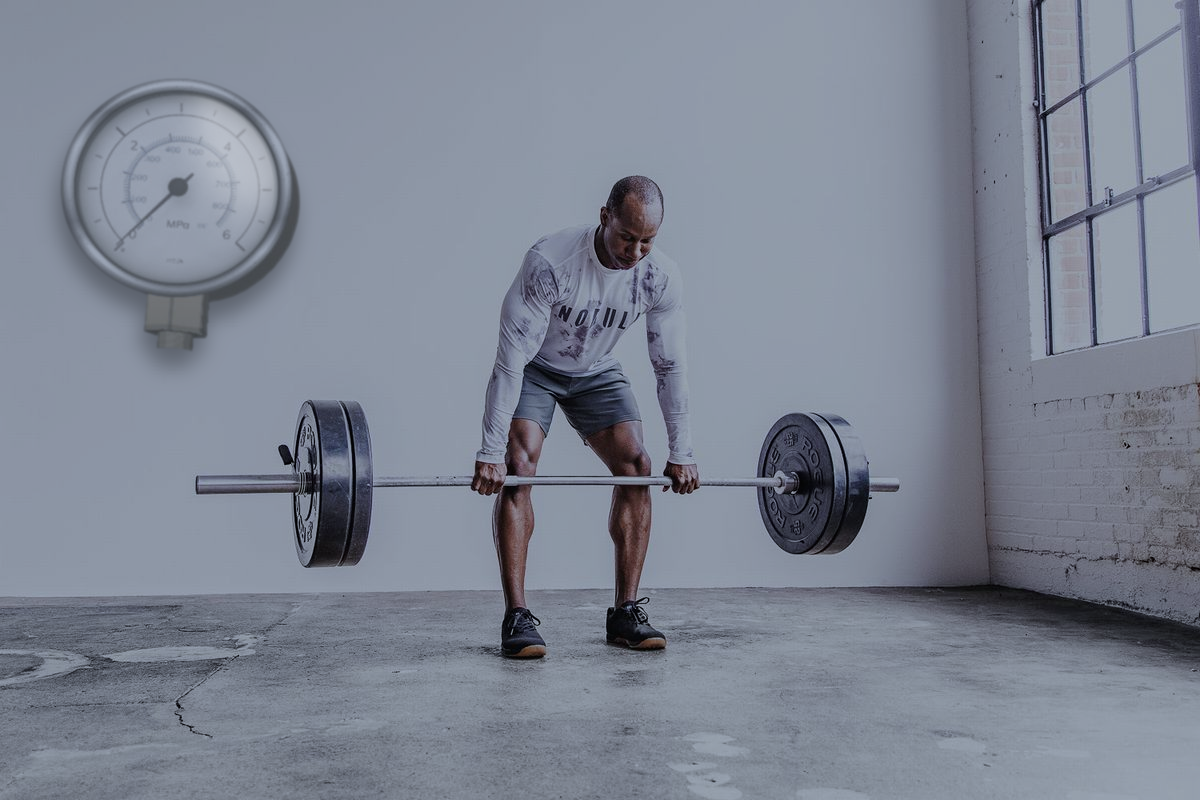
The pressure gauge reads 0 MPa
